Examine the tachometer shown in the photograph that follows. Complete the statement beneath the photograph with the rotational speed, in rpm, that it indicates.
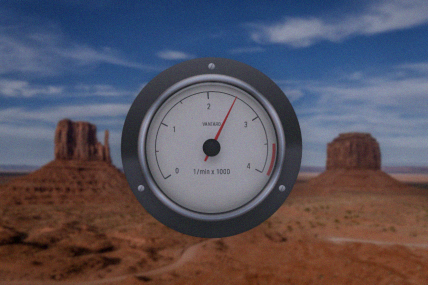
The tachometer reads 2500 rpm
